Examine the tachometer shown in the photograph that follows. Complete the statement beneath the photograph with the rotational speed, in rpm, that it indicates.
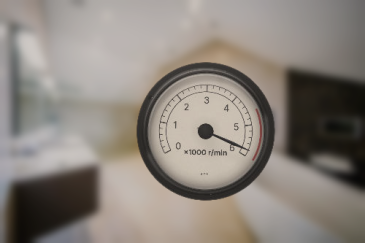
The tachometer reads 5800 rpm
